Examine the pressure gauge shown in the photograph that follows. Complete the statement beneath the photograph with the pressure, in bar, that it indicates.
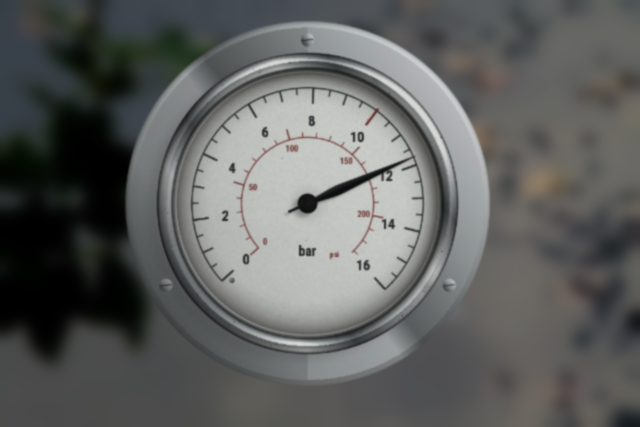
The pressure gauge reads 11.75 bar
